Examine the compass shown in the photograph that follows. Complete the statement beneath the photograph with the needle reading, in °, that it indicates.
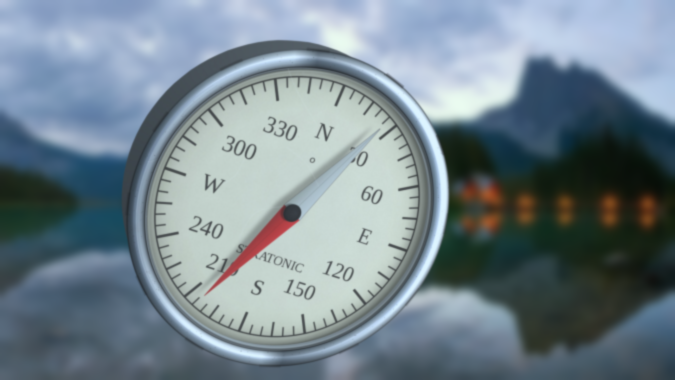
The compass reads 205 °
